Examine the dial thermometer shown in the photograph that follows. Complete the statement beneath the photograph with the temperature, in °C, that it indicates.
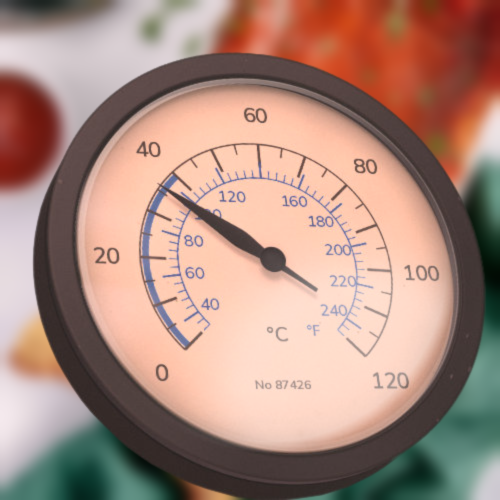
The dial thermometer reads 35 °C
